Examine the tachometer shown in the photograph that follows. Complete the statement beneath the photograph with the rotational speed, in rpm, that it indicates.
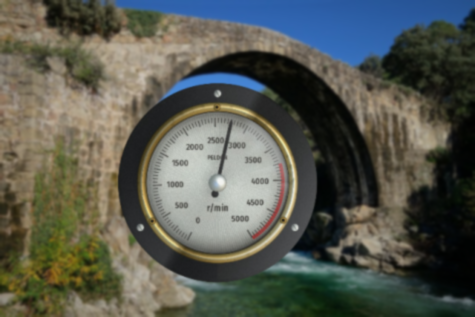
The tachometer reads 2750 rpm
